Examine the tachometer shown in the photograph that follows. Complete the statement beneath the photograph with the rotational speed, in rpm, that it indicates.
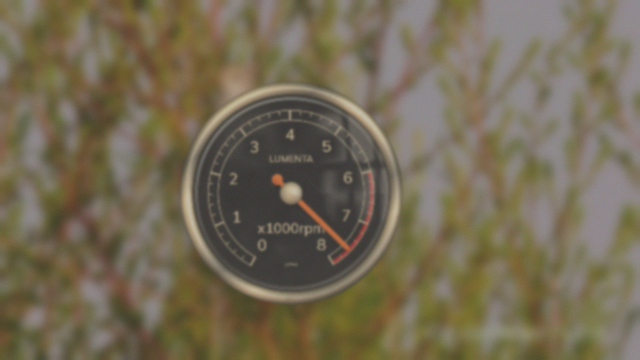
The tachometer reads 7600 rpm
